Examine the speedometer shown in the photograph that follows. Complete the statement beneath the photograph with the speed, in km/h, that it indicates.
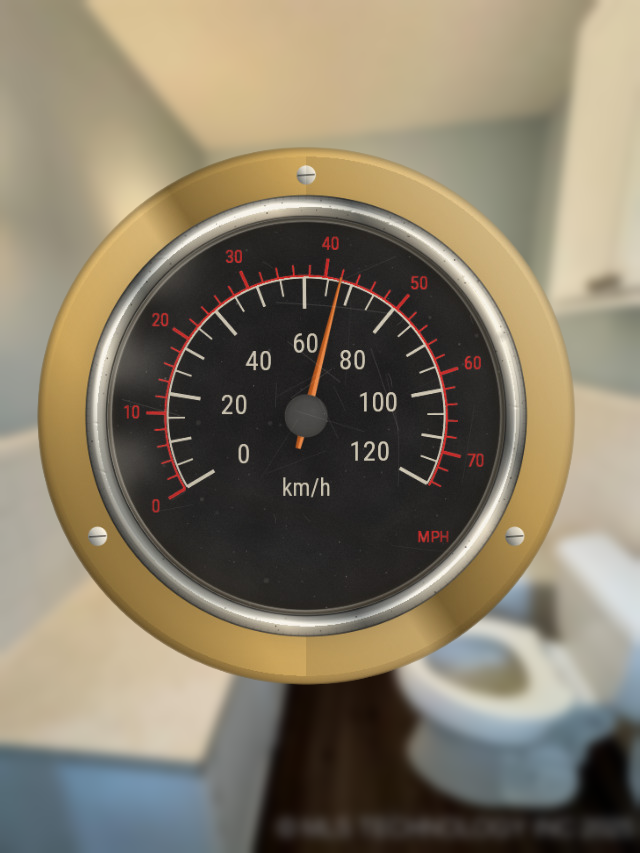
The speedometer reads 67.5 km/h
